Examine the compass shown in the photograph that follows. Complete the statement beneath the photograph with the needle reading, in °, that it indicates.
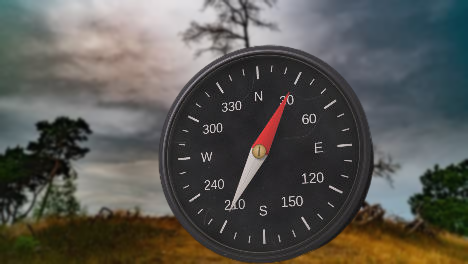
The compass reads 30 °
